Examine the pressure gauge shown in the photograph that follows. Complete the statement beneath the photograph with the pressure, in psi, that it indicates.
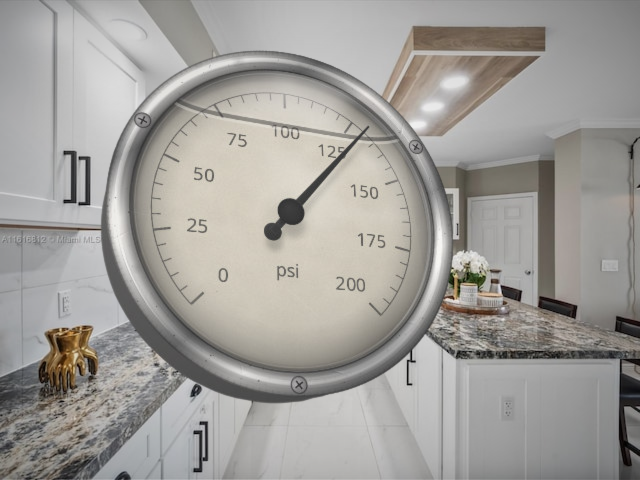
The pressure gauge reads 130 psi
